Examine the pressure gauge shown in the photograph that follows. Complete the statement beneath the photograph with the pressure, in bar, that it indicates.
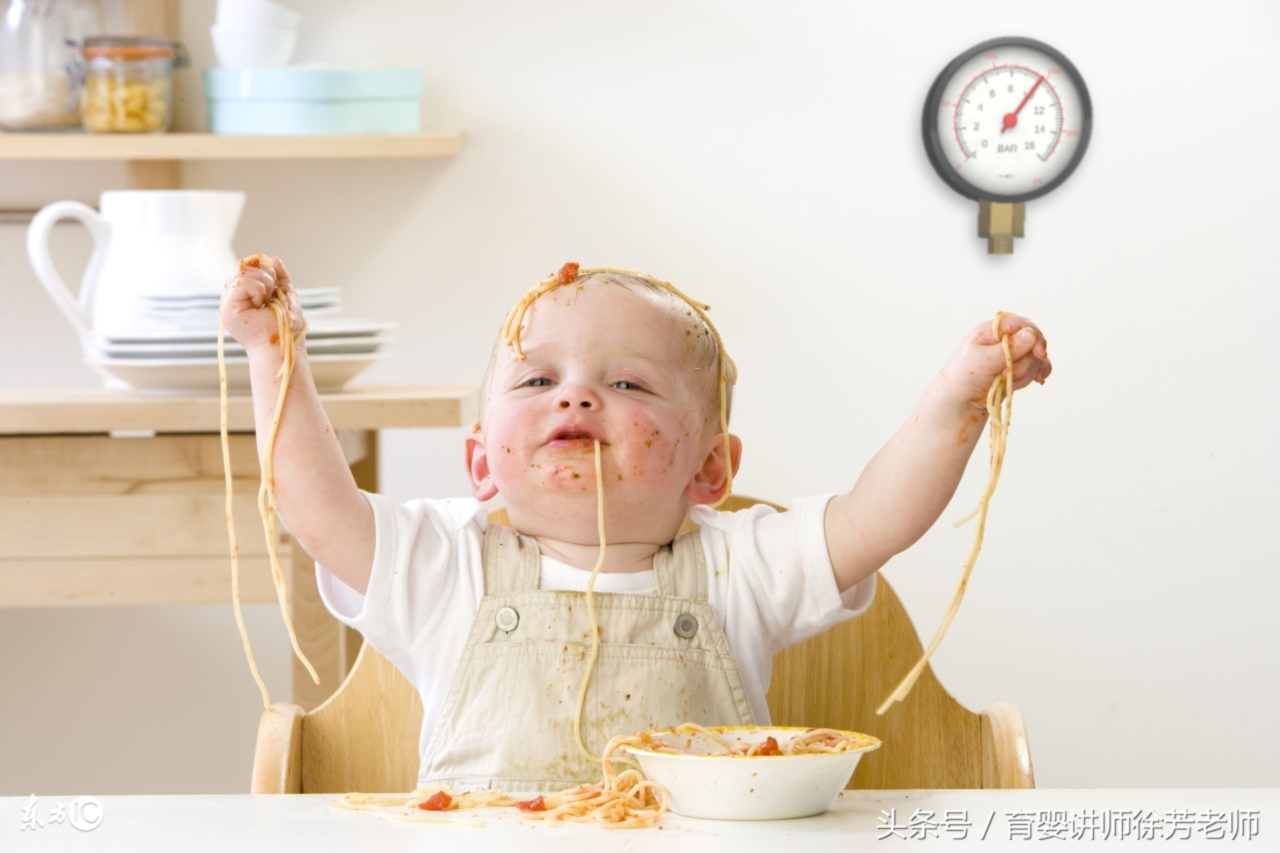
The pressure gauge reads 10 bar
